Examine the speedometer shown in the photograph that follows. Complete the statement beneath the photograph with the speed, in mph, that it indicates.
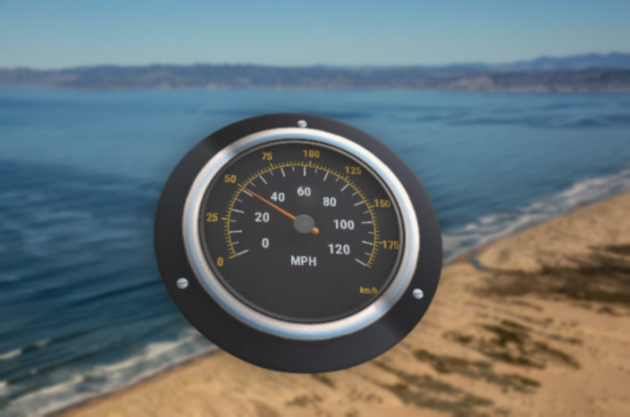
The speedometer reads 30 mph
